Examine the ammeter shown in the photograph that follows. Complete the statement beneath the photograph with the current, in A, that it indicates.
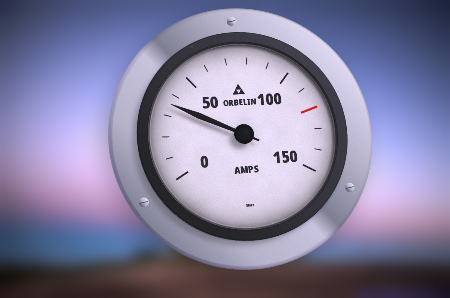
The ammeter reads 35 A
